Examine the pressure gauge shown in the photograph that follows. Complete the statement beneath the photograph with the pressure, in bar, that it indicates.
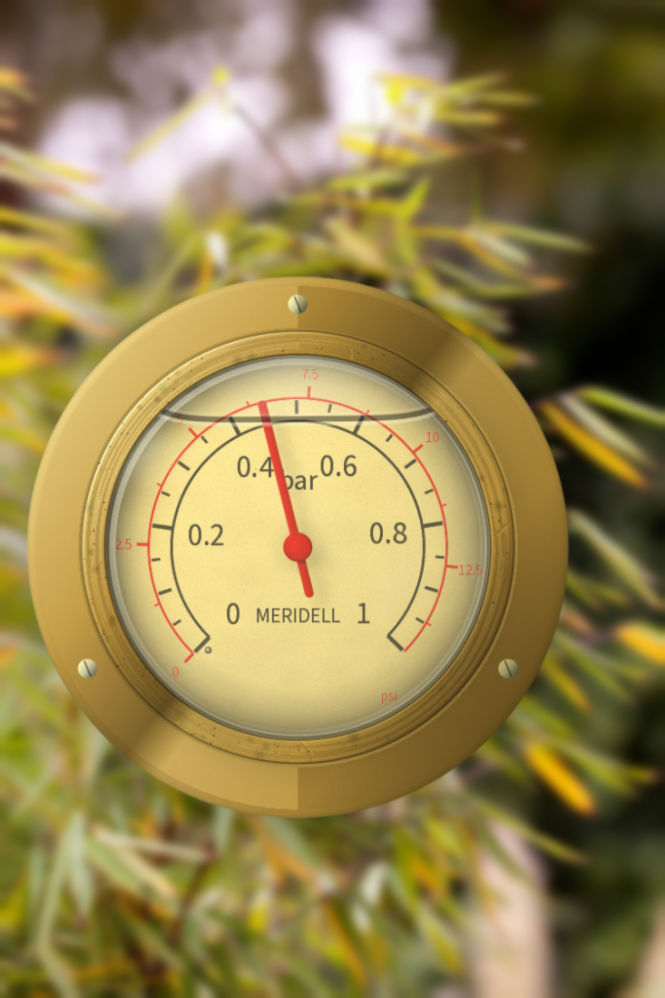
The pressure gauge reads 0.45 bar
